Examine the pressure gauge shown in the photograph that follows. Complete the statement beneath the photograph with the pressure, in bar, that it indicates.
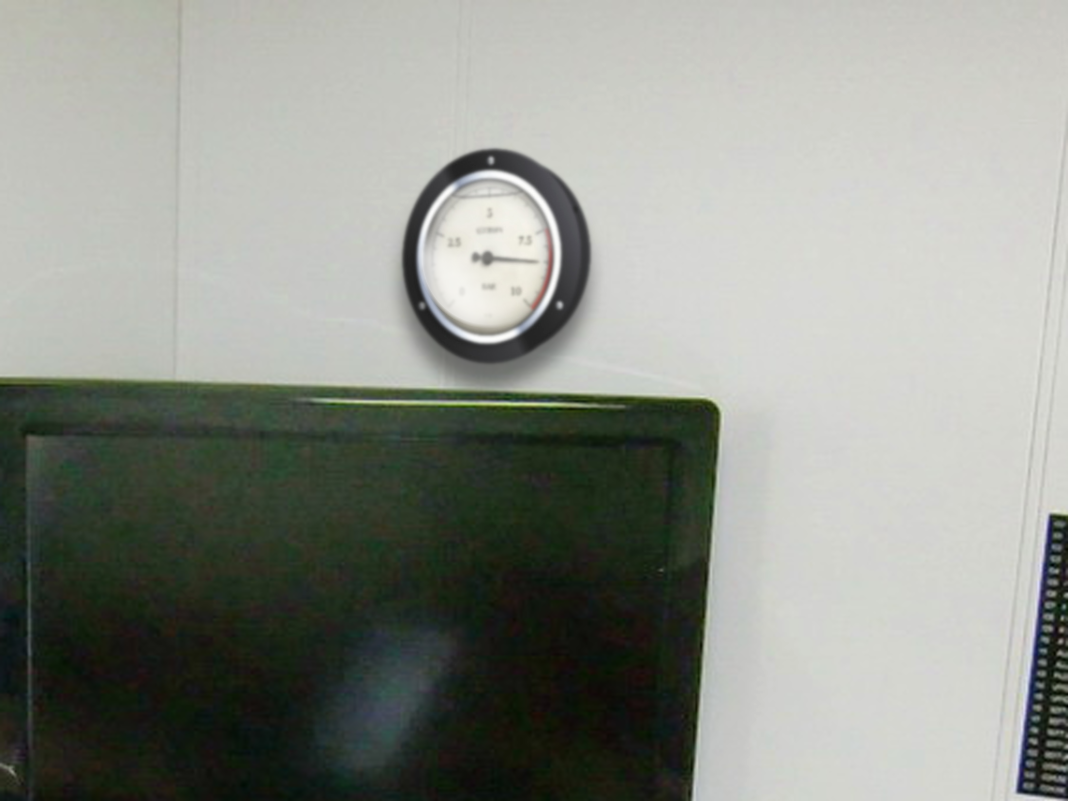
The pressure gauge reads 8.5 bar
